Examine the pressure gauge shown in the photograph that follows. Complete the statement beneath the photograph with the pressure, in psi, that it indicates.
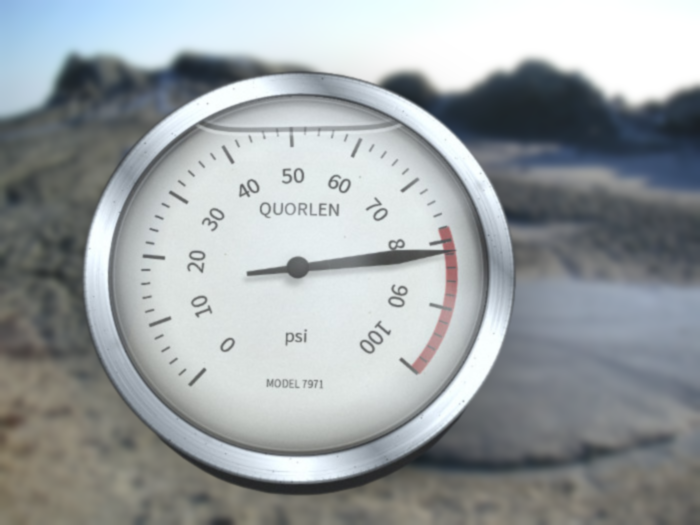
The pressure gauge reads 82 psi
